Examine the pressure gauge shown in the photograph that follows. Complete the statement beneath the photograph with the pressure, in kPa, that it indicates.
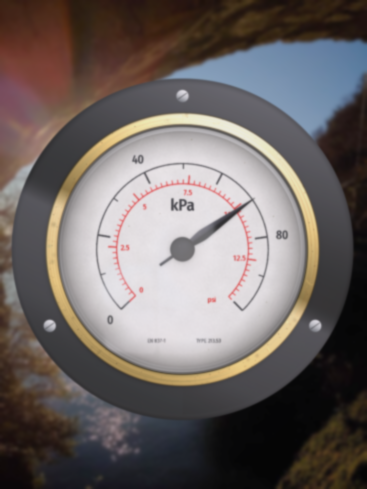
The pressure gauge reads 70 kPa
